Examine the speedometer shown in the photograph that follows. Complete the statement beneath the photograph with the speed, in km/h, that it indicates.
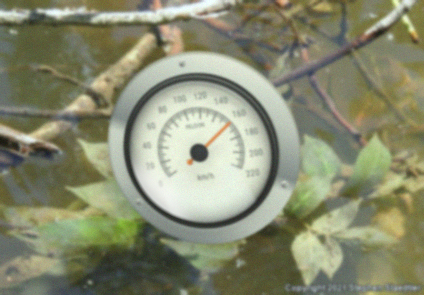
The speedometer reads 160 km/h
